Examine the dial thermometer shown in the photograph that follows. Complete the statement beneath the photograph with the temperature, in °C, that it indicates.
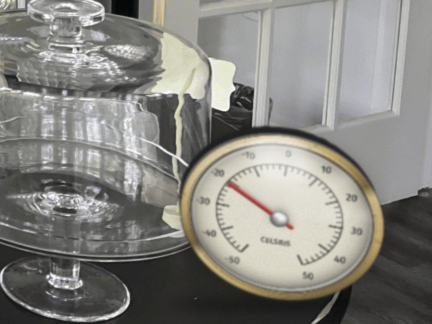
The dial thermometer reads -20 °C
